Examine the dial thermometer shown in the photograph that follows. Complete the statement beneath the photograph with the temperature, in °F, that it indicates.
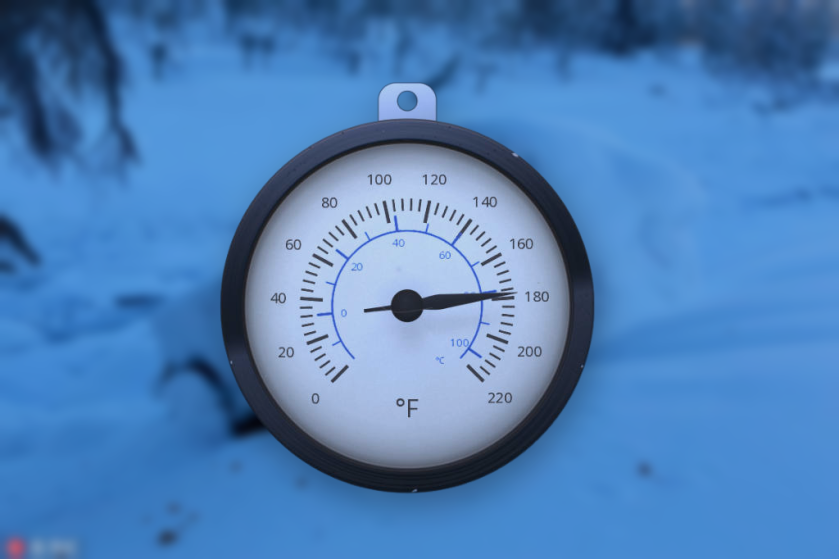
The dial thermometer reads 178 °F
